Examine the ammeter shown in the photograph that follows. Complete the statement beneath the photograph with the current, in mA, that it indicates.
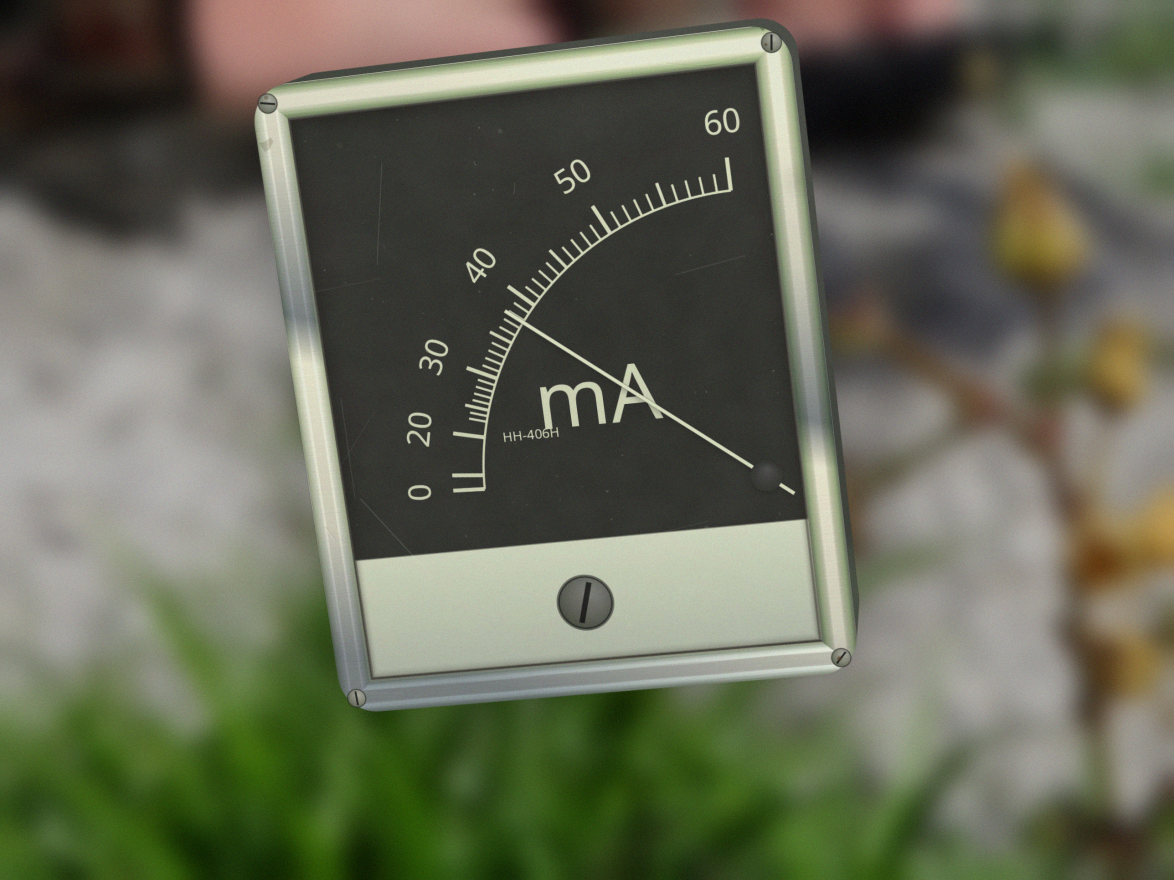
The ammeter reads 38 mA
